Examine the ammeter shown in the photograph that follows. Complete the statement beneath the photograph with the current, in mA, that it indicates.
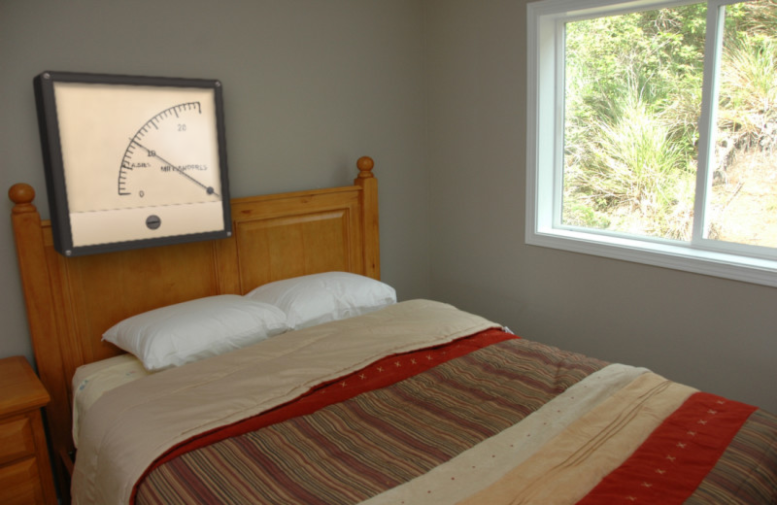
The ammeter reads 10 mA
